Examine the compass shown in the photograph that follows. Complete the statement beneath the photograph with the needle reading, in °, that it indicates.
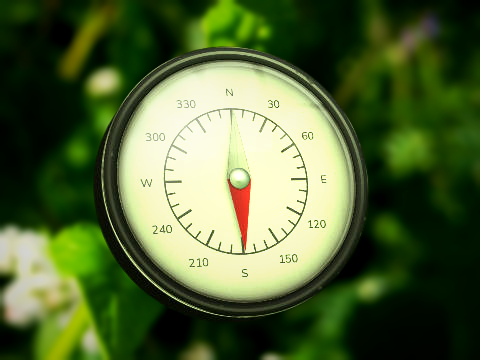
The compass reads 180 °
